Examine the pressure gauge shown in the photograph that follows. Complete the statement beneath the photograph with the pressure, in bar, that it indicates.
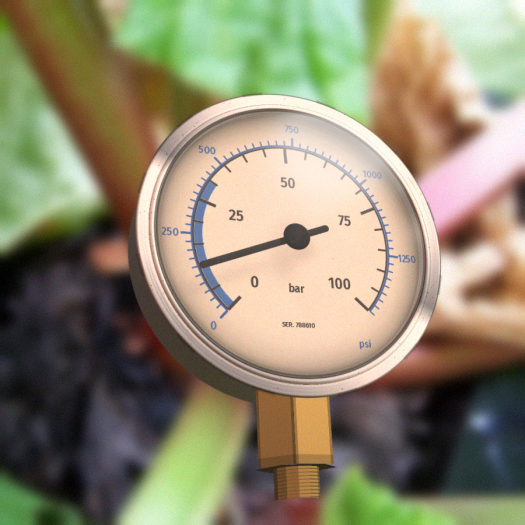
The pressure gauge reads 10 bar
